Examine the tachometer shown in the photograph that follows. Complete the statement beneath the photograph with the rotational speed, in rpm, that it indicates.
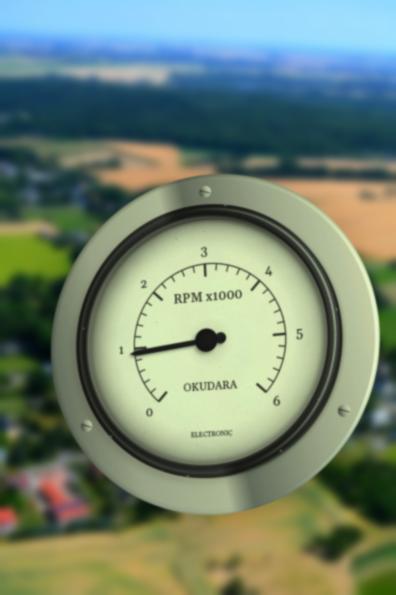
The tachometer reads 900 rpm
